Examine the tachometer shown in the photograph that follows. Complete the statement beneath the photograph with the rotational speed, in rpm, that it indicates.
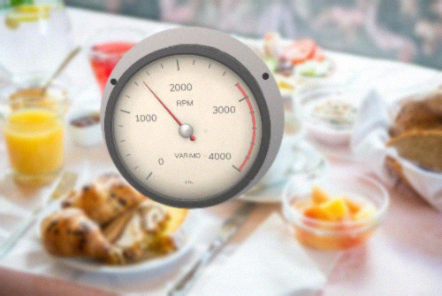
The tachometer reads 1500 rpm
